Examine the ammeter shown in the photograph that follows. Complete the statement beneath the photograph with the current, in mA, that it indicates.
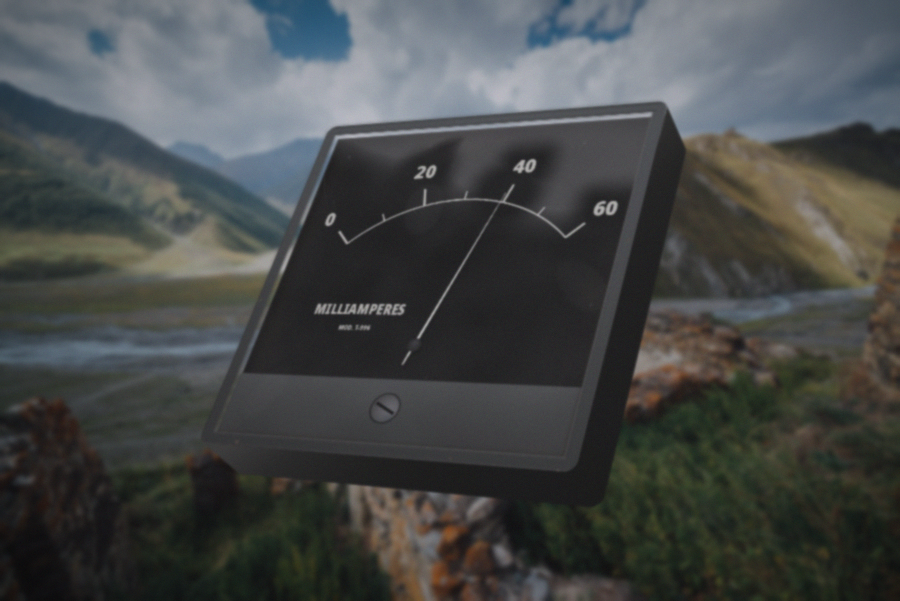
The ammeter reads 40 mA
